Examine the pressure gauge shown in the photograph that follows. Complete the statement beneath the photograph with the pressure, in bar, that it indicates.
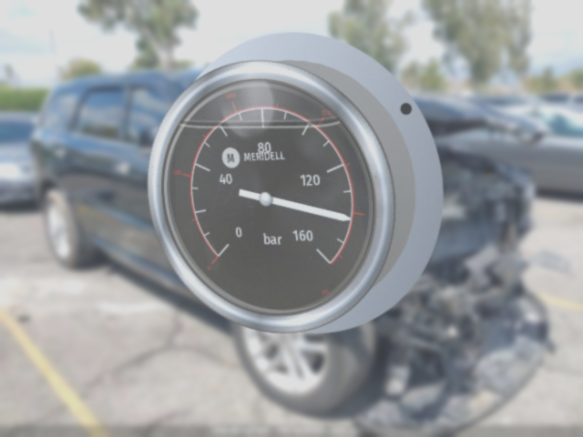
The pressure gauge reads 140 bar
